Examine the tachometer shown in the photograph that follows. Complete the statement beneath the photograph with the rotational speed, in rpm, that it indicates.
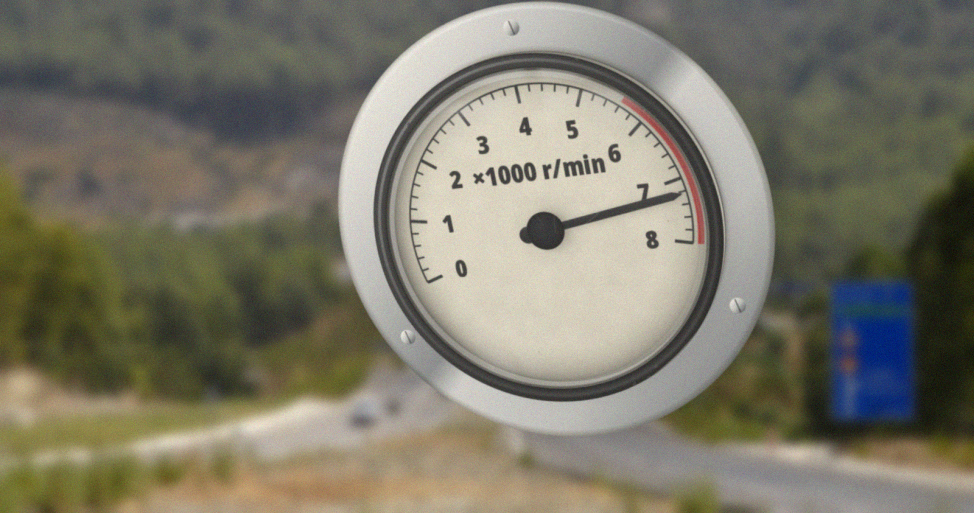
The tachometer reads 7200 rpm
